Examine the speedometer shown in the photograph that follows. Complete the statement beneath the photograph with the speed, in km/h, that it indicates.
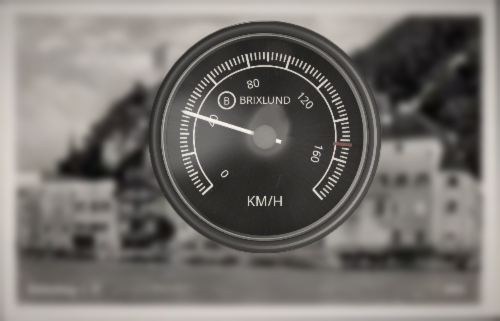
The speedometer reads 40 km/h
